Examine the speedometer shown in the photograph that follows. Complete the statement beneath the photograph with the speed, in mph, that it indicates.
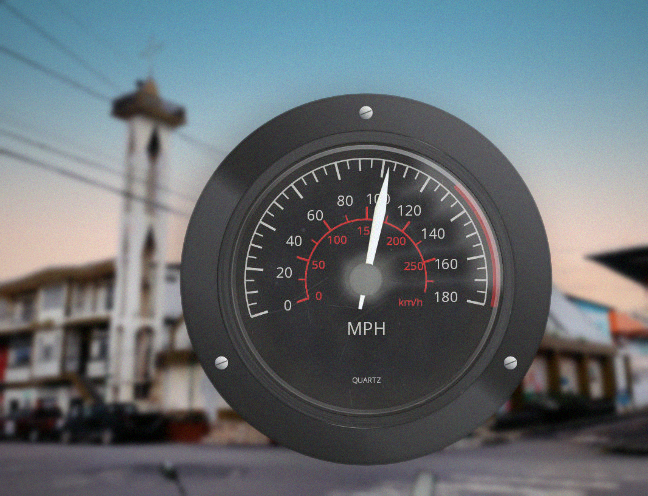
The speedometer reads 102.5 mph
